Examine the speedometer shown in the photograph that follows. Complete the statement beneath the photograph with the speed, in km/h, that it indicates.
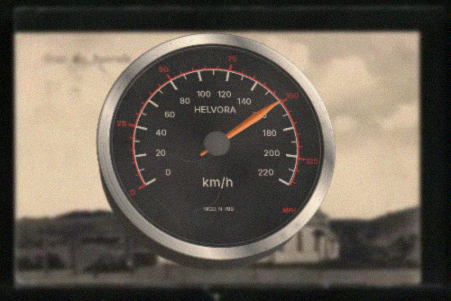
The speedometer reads 160 km/h
